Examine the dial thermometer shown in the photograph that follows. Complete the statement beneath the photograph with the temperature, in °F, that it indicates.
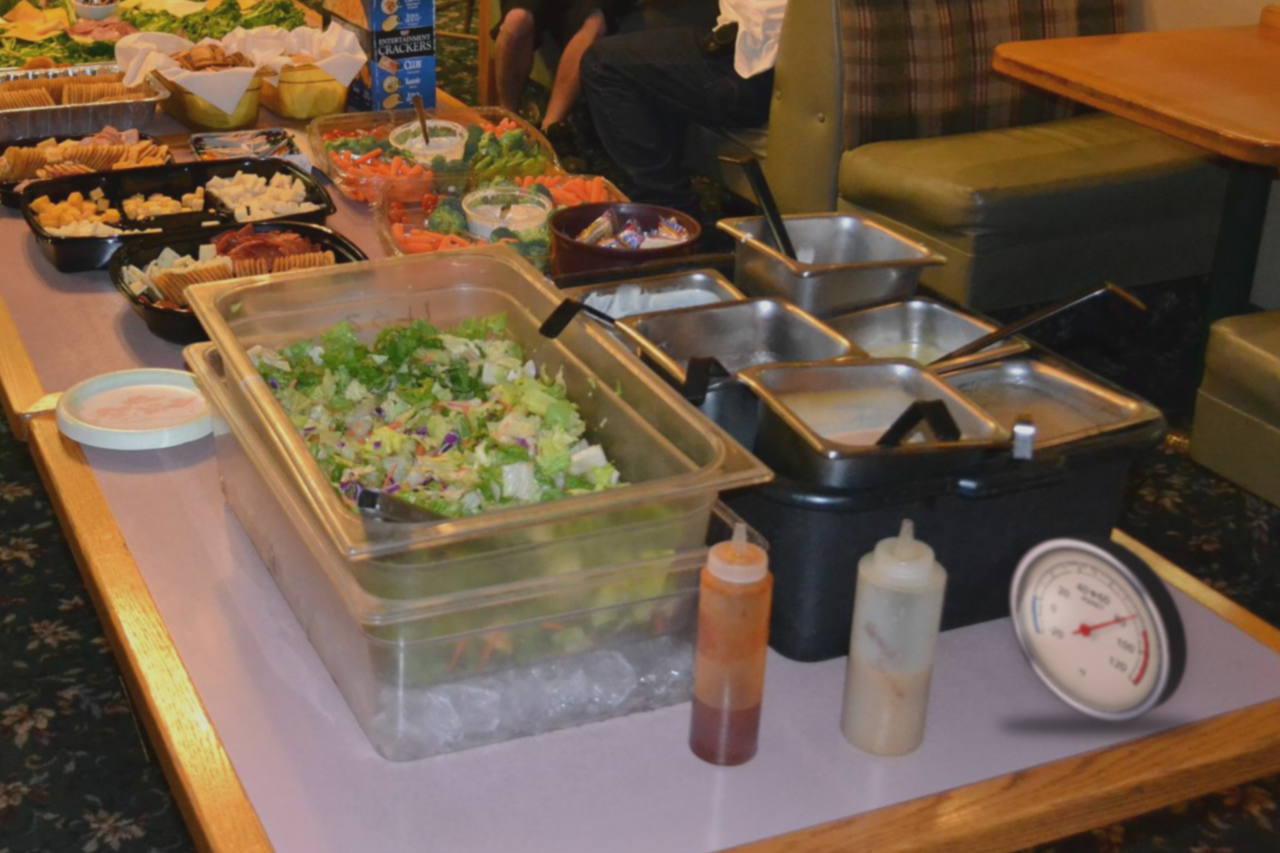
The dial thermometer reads 80 °F
